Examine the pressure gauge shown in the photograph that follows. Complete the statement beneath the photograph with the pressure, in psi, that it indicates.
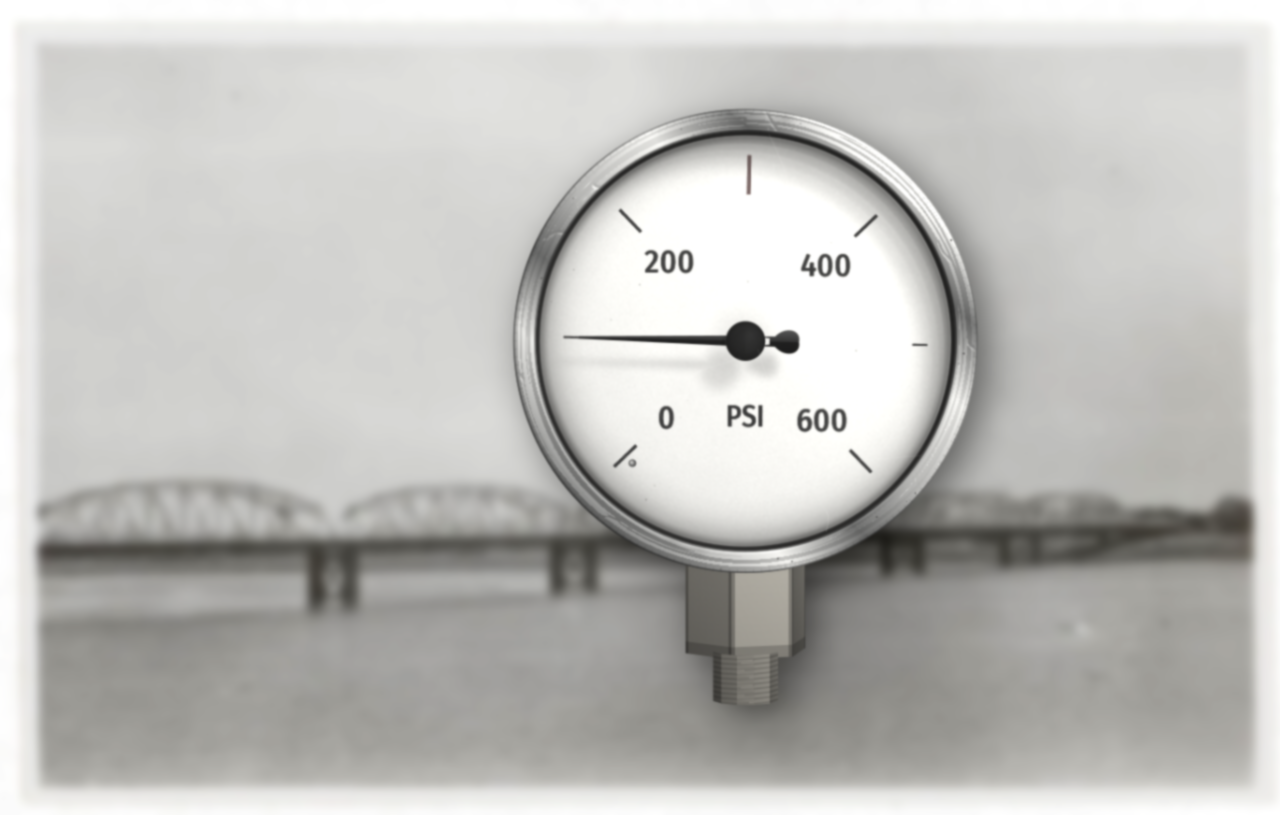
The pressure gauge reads 100 psi
